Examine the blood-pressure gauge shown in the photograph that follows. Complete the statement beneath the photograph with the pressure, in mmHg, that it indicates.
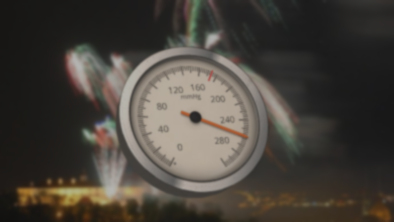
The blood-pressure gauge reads 260 mmHg
